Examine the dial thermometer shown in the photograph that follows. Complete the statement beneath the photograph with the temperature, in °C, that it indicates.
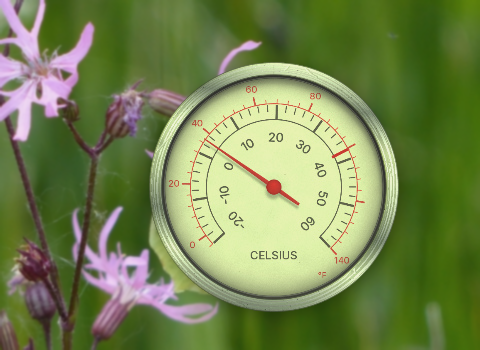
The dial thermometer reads 3 °C
